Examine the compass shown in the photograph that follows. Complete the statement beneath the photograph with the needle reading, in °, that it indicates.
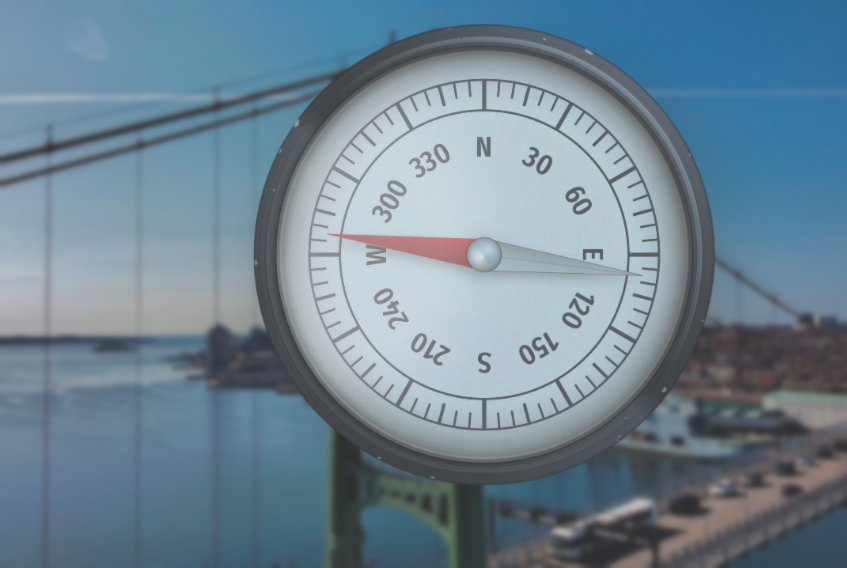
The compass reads 277.5 °
